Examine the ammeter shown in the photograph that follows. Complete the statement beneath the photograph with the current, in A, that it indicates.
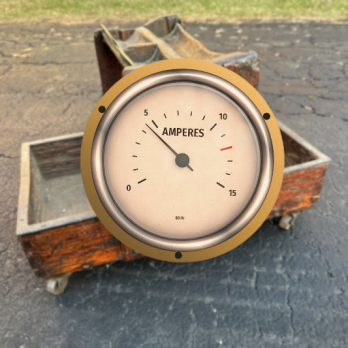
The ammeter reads 4.5 A
